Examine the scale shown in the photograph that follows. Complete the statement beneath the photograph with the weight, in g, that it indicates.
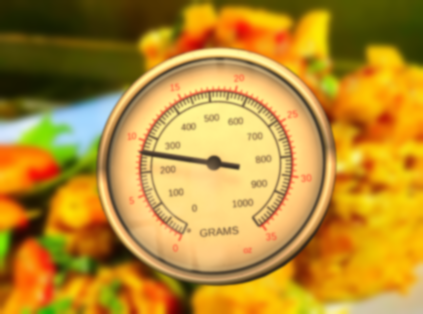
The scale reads 250 g
